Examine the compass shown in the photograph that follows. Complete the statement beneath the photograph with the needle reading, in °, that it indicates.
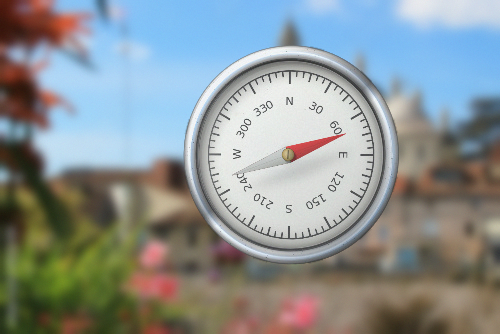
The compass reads 70 °
